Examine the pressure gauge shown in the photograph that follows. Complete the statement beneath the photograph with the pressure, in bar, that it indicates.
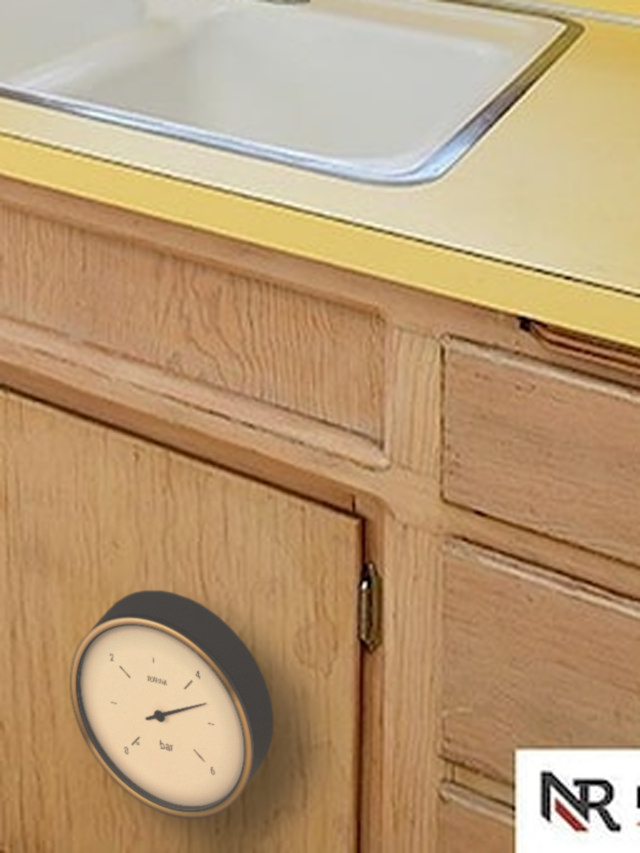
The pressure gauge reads 4.5 bar
